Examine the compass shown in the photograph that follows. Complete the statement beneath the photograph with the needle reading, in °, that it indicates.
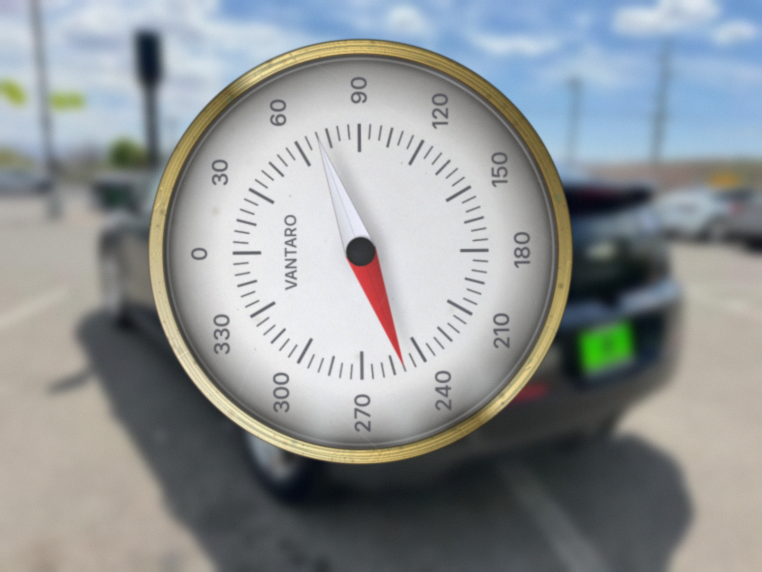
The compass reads 250 °
